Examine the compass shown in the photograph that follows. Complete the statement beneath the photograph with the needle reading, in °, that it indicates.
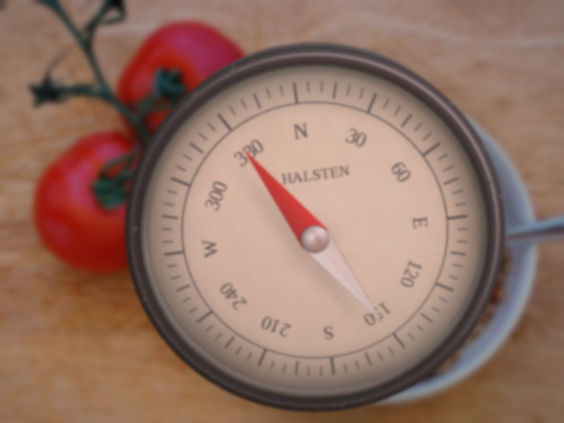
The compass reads 330 °
